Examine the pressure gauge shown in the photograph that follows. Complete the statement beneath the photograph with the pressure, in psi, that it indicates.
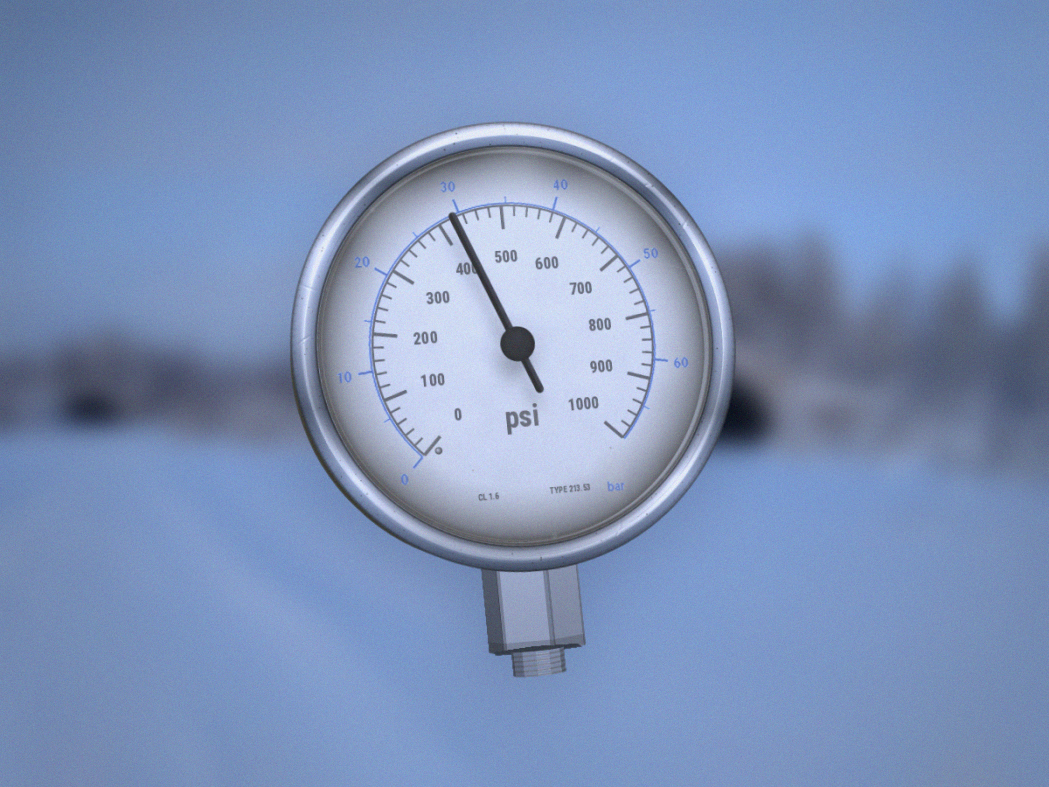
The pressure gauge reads 420 psi
